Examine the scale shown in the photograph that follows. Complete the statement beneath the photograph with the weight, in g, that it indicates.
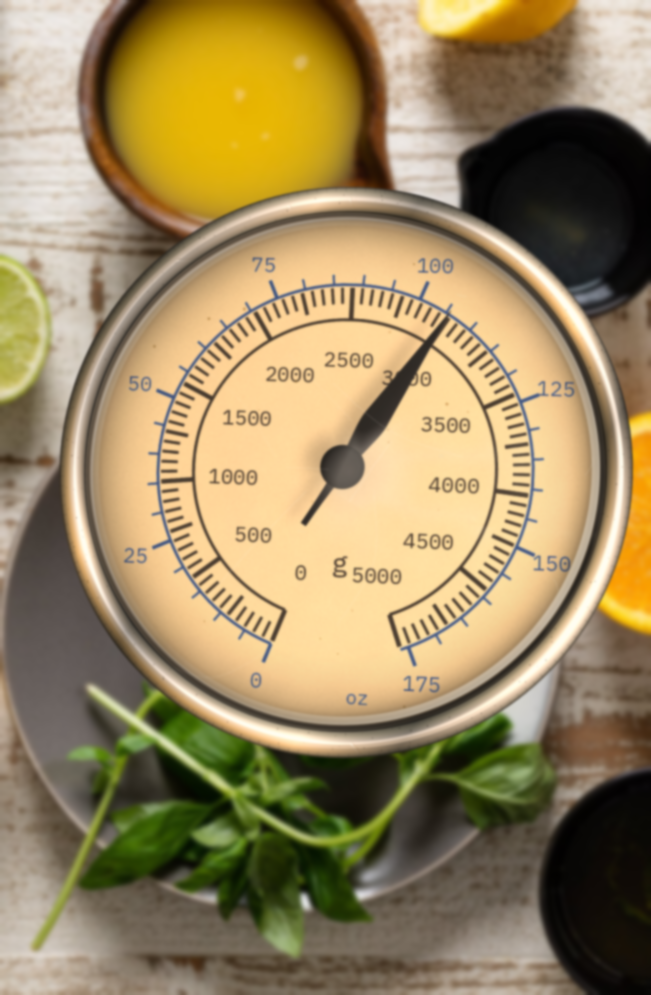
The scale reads 3000 g
